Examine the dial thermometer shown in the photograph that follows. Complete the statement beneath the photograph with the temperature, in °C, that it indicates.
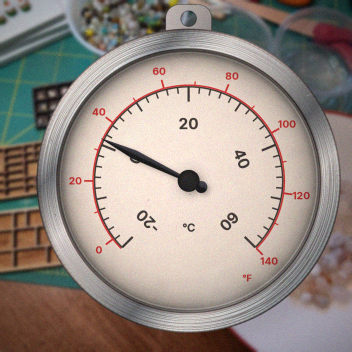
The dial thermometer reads 1 °C
